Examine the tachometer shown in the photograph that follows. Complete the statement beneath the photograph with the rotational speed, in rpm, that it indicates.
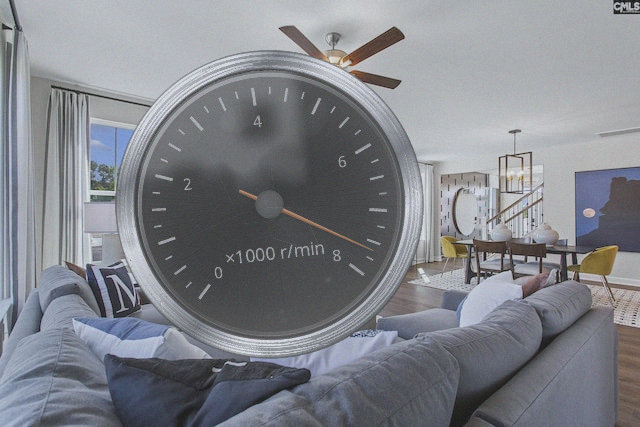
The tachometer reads 7625 rpm
